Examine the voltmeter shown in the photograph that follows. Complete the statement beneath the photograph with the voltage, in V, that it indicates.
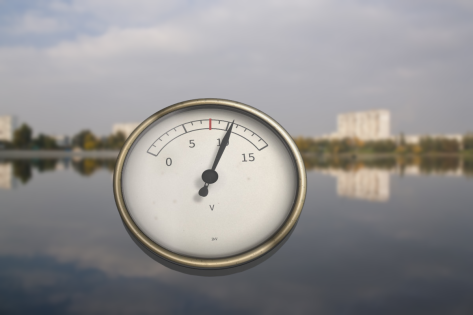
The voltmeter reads 10.5 V
